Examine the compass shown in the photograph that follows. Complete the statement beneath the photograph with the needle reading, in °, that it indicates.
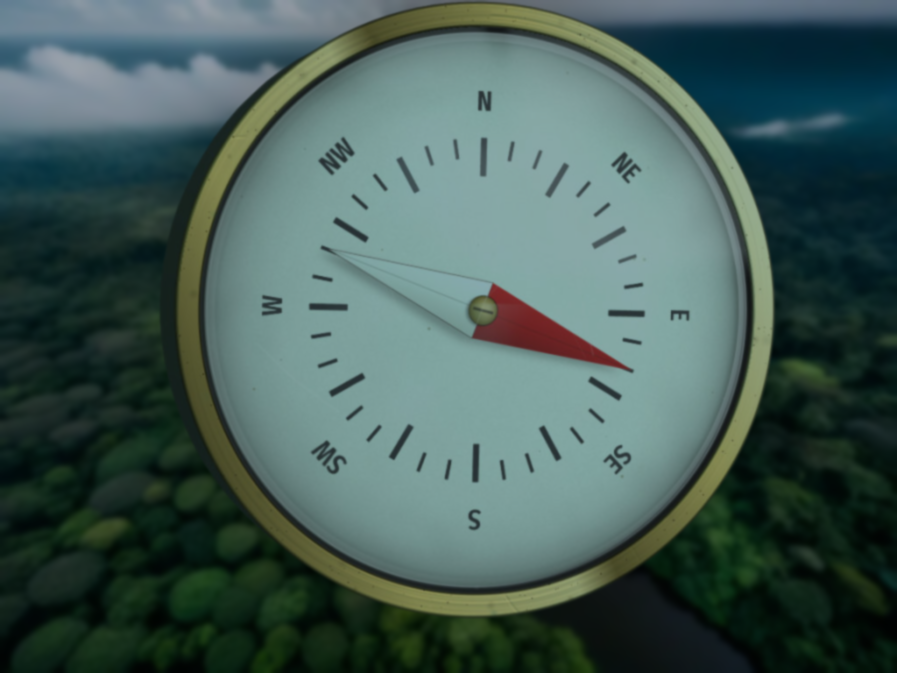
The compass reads 110 °
